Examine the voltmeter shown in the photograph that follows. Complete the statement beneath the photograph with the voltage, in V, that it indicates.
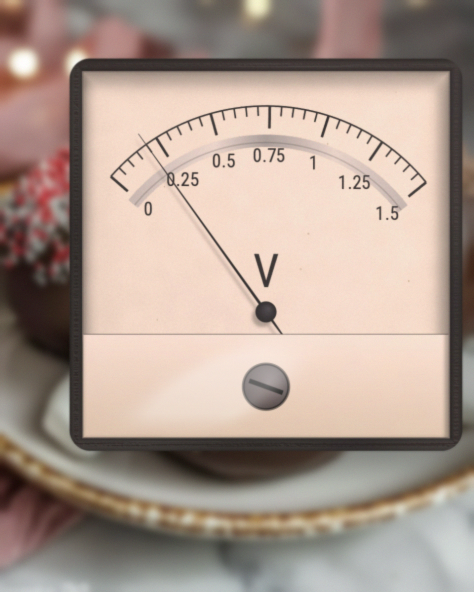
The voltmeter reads 0.2 V
